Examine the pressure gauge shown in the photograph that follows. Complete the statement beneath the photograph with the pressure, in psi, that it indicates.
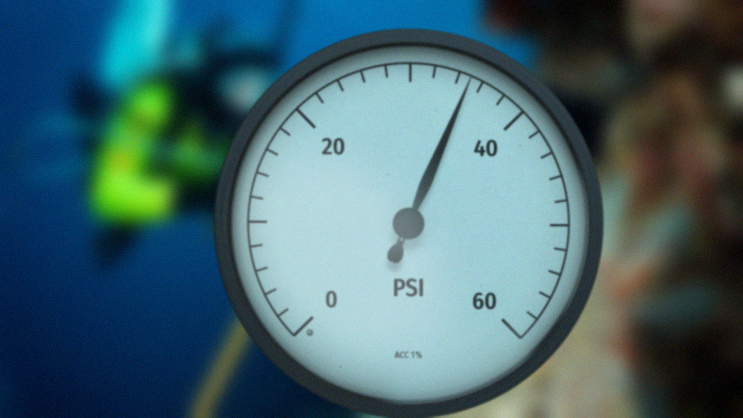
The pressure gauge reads 35 psi
